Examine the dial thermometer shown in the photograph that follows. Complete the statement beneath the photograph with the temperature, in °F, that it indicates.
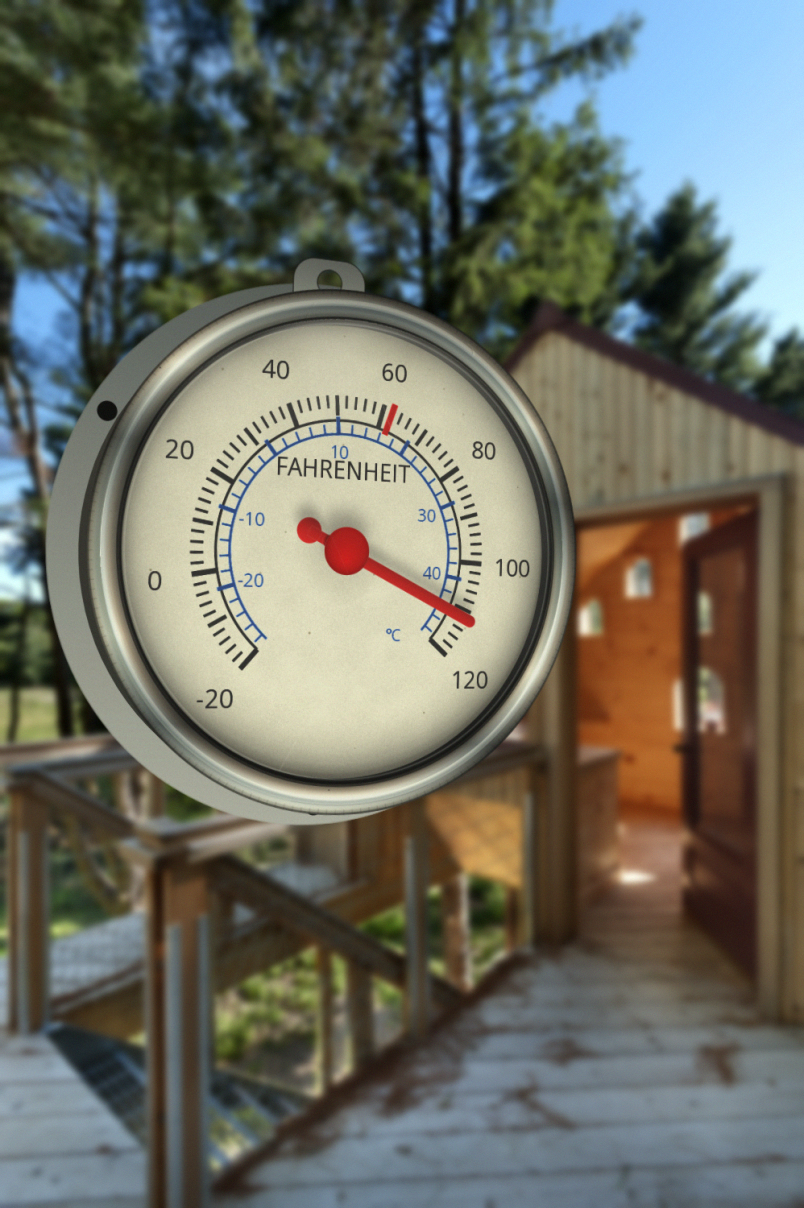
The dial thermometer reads 112 °F
